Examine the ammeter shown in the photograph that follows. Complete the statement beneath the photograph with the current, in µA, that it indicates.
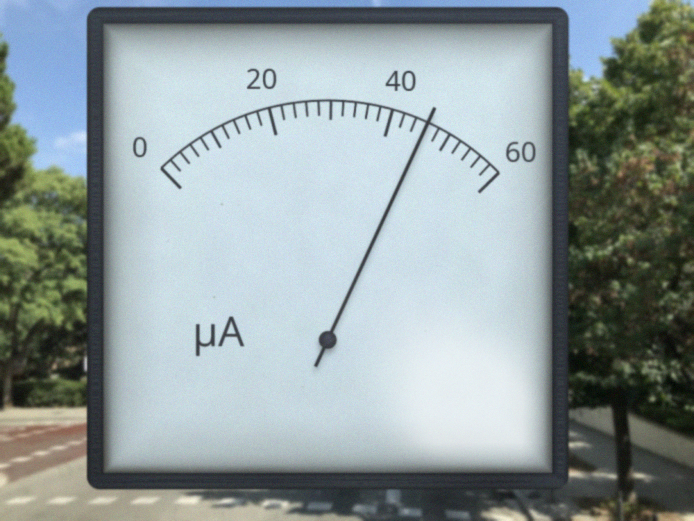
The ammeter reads 46 µA
